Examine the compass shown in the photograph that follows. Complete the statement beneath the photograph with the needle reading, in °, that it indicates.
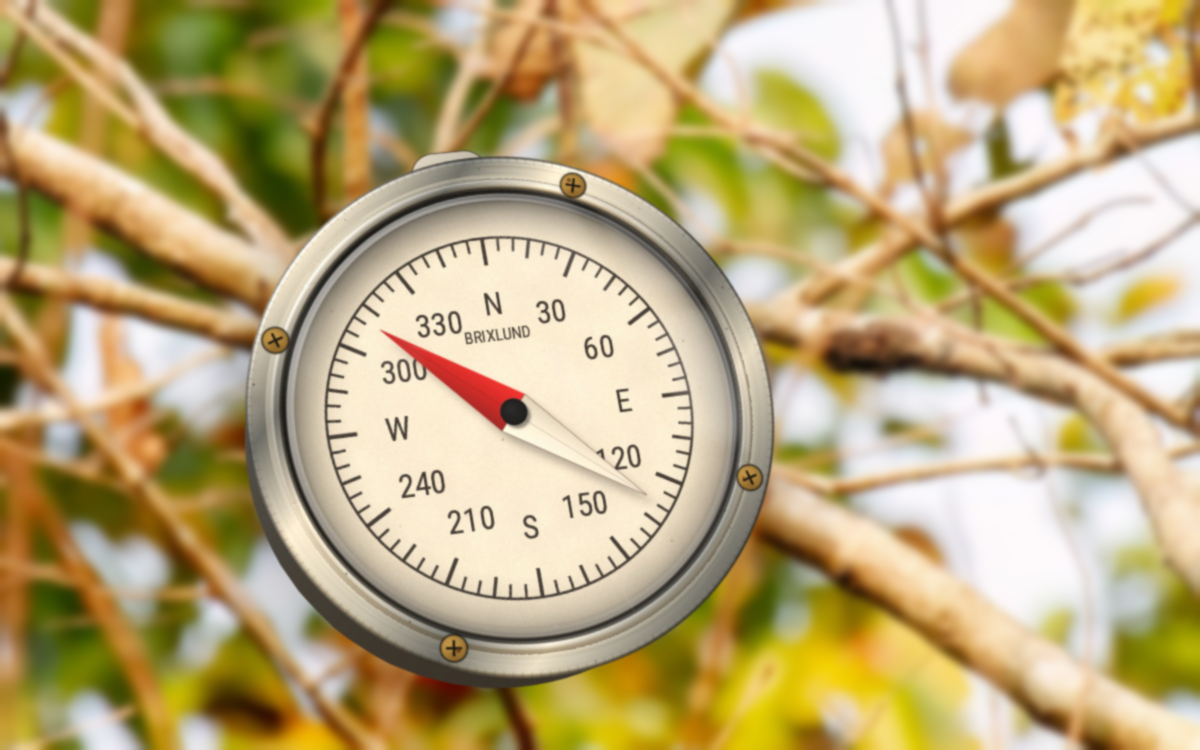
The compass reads 310 °
